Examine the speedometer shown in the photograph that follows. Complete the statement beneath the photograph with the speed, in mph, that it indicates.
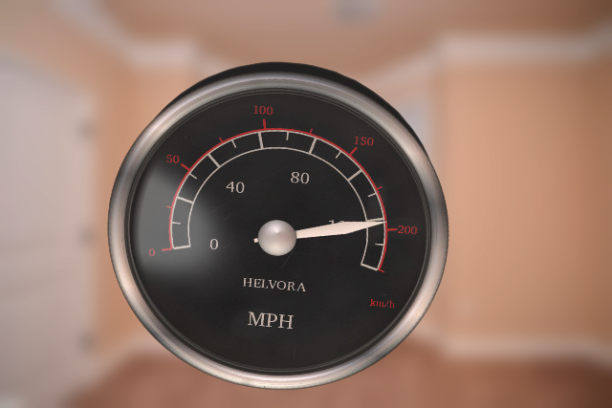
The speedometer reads 120 mph
